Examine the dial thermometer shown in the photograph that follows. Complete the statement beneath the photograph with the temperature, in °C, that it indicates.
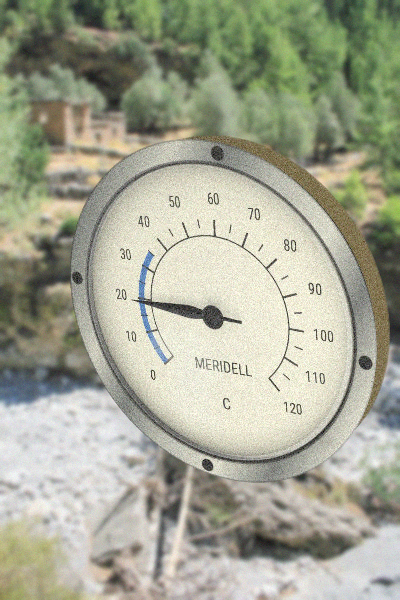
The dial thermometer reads 20 °C
